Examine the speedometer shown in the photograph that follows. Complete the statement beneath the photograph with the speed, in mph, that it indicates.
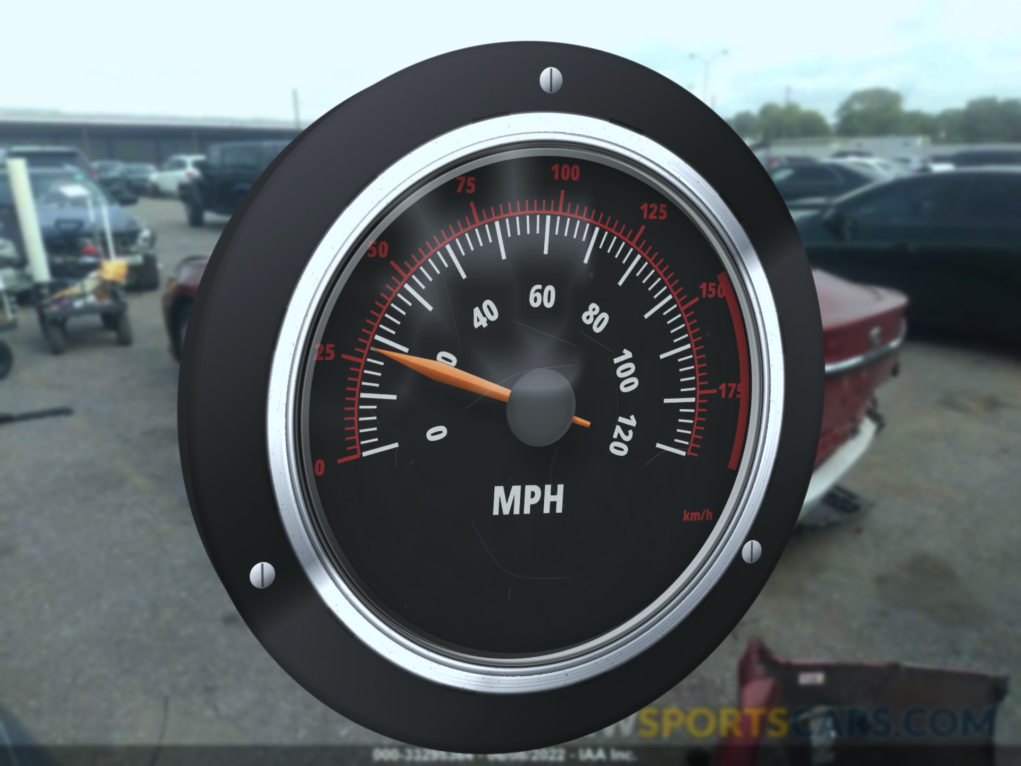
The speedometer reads 18 mph
